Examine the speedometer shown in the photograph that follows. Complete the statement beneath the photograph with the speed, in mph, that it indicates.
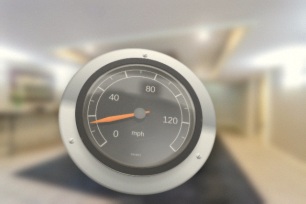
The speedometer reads 15 mph
